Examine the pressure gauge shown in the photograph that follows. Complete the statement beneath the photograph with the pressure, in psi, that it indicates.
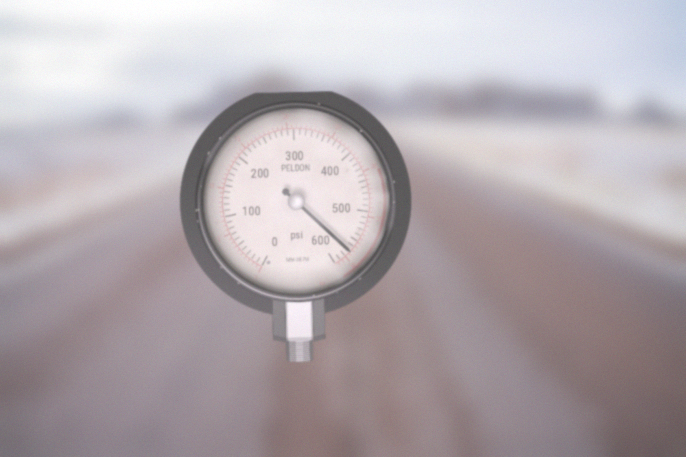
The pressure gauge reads 570 psi
